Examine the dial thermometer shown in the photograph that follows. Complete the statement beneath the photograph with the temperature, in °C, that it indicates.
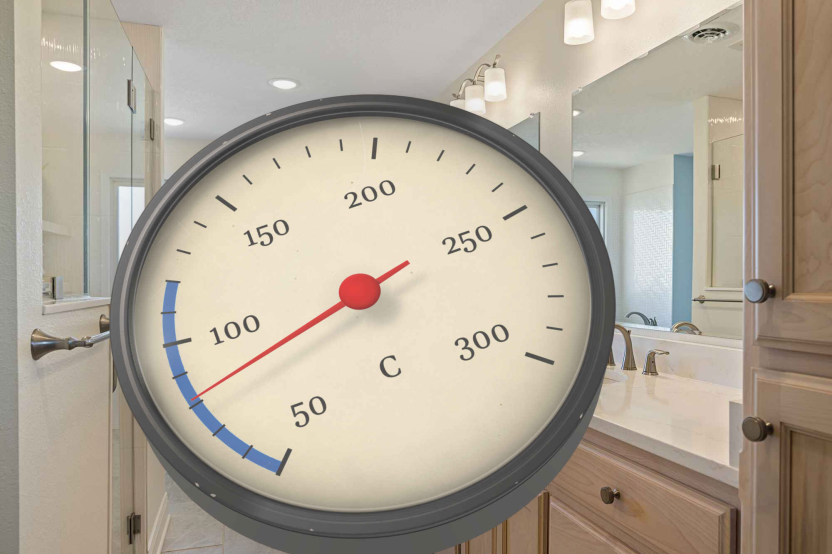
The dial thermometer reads 80 °C
